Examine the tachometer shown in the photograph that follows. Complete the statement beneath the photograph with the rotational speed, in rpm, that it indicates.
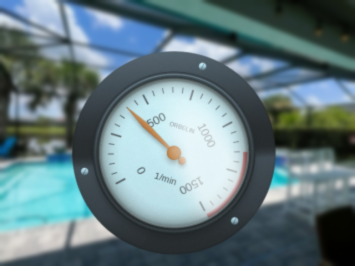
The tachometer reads 400 rpm
